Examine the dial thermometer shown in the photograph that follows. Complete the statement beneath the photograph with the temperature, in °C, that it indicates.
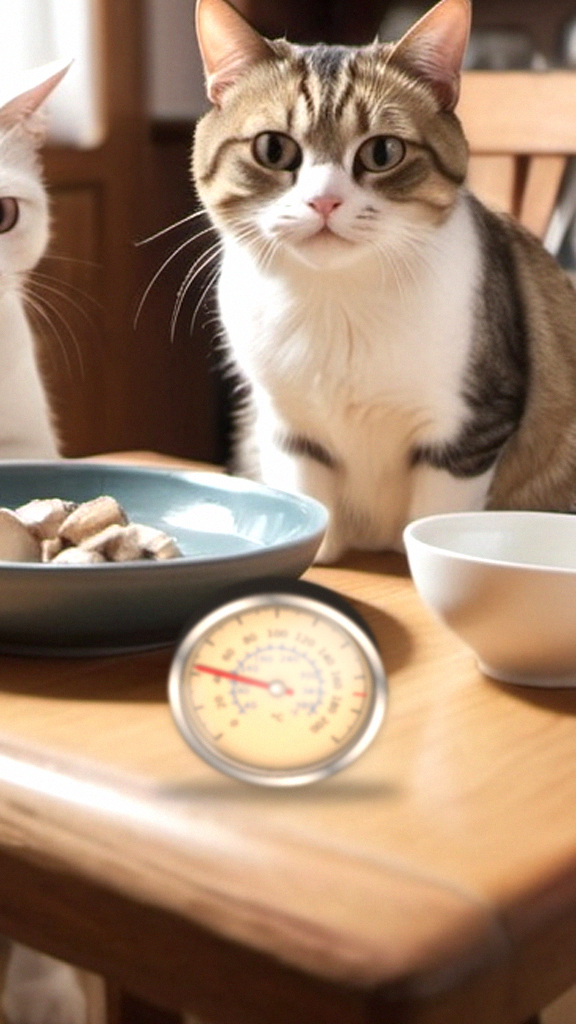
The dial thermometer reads 45 °C
